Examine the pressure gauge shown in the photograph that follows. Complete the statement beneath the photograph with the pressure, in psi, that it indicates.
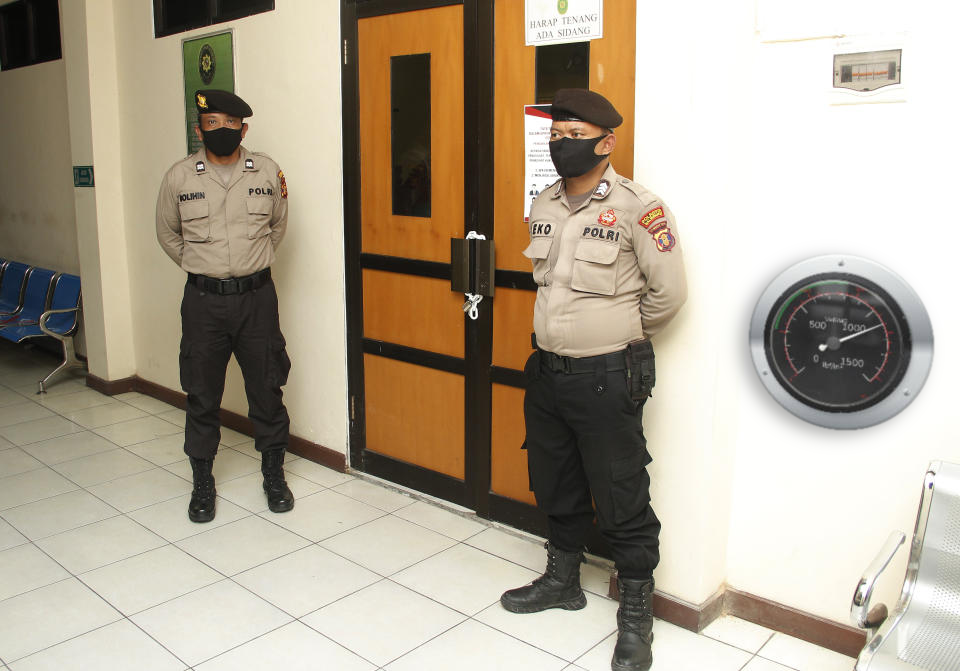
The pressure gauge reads 1100 psi
